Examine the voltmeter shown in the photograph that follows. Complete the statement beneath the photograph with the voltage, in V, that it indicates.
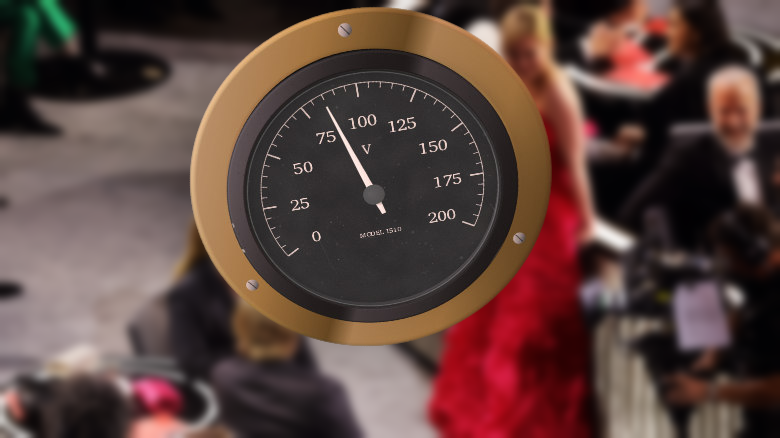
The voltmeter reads 85 V
